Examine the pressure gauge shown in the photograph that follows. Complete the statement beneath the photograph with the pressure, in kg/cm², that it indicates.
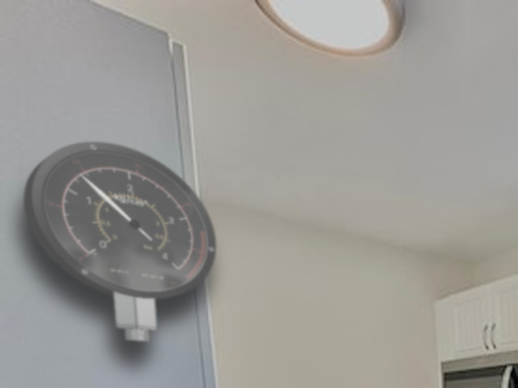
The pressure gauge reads 1.3 kg/cm²
